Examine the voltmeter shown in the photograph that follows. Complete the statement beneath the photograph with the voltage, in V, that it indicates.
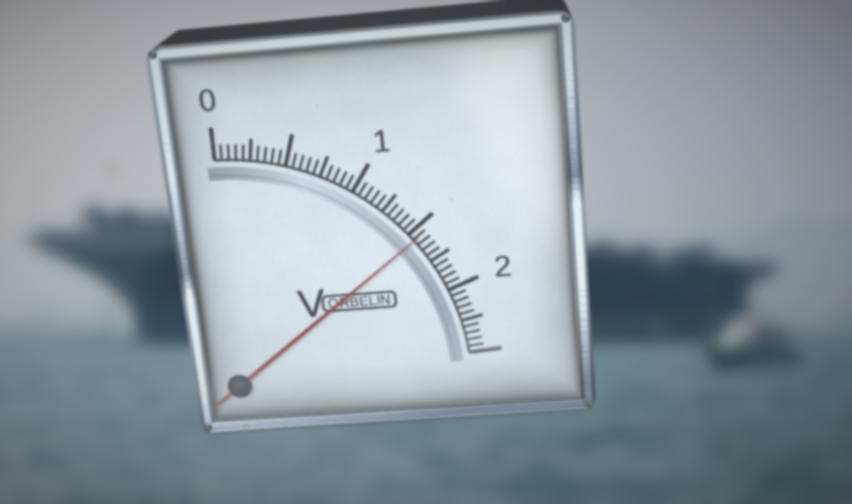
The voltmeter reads 1.55 V
